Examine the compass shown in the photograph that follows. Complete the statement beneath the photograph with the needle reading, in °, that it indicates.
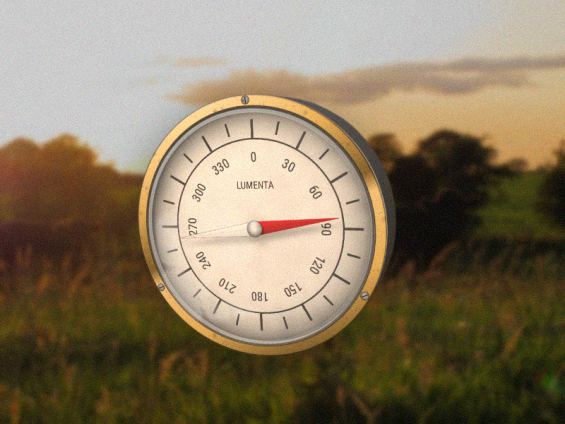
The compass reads 82.5 °
